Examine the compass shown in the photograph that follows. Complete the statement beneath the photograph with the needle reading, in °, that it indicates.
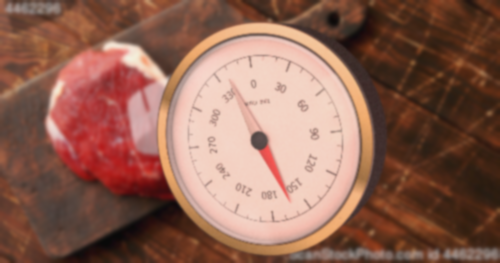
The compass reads 160 °
